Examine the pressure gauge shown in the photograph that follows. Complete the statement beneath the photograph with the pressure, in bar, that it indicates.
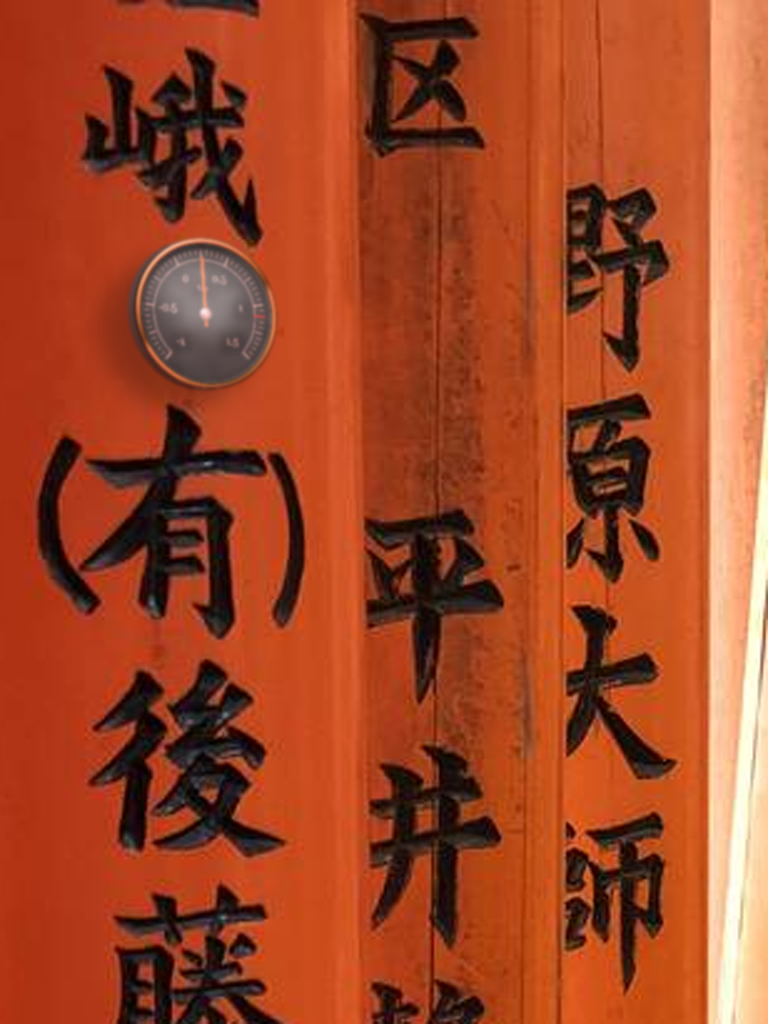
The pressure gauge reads 0.25 bar
